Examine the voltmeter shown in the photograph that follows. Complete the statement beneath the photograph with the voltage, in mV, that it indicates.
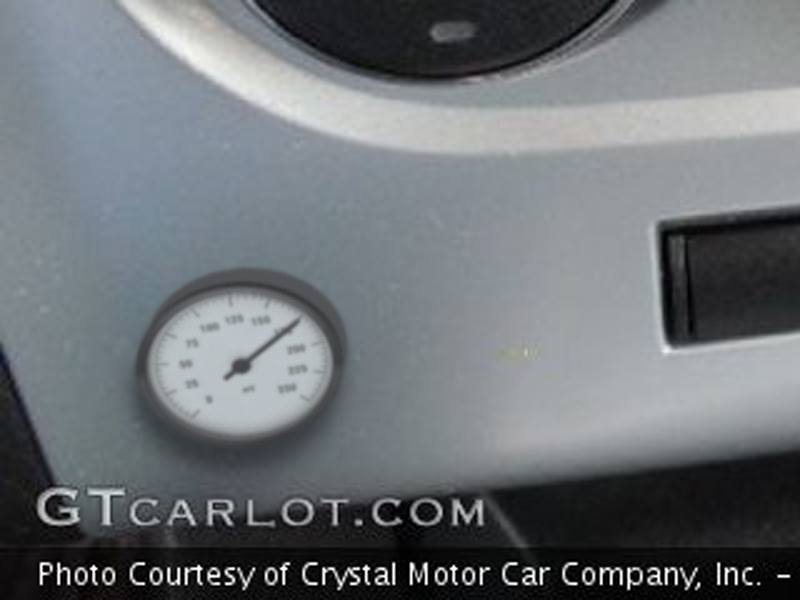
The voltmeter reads 175 mV
